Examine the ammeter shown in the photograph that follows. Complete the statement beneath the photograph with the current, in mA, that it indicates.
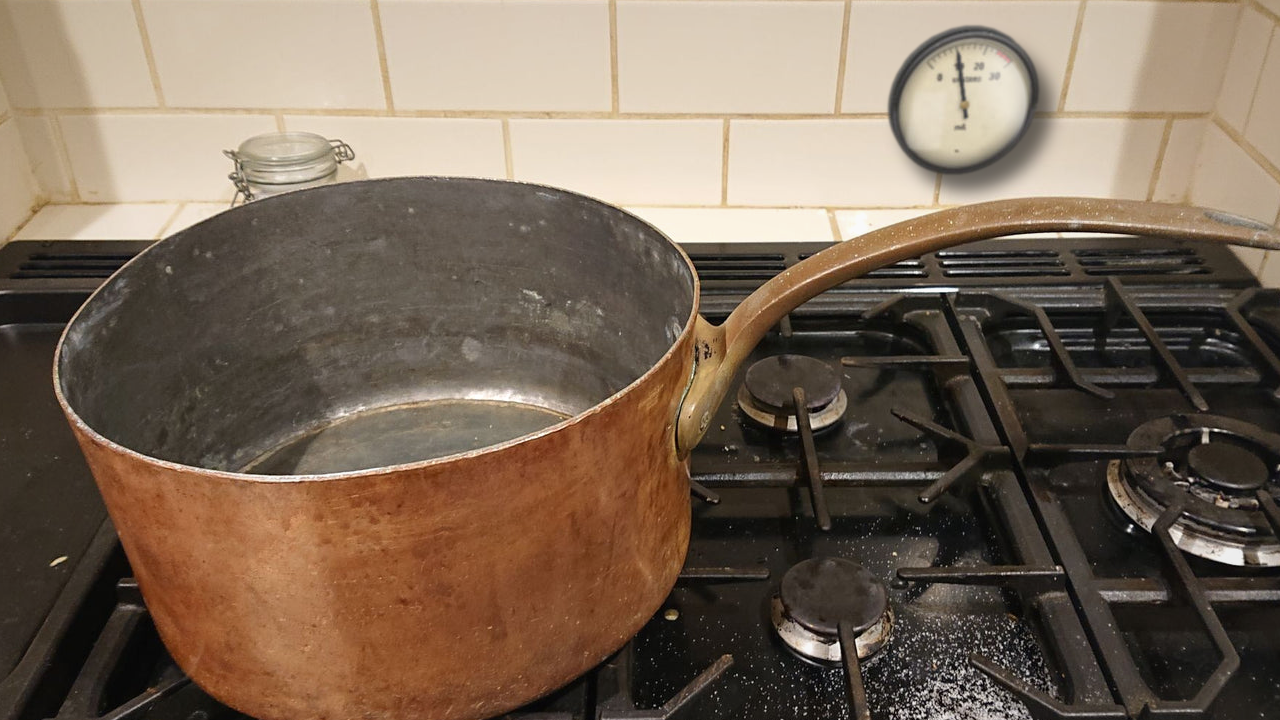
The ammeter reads 10 mA
